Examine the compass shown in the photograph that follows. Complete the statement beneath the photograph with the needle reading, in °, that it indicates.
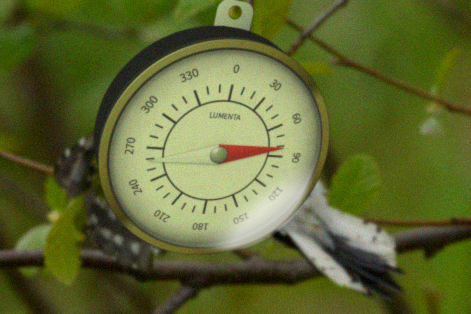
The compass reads 80 °
